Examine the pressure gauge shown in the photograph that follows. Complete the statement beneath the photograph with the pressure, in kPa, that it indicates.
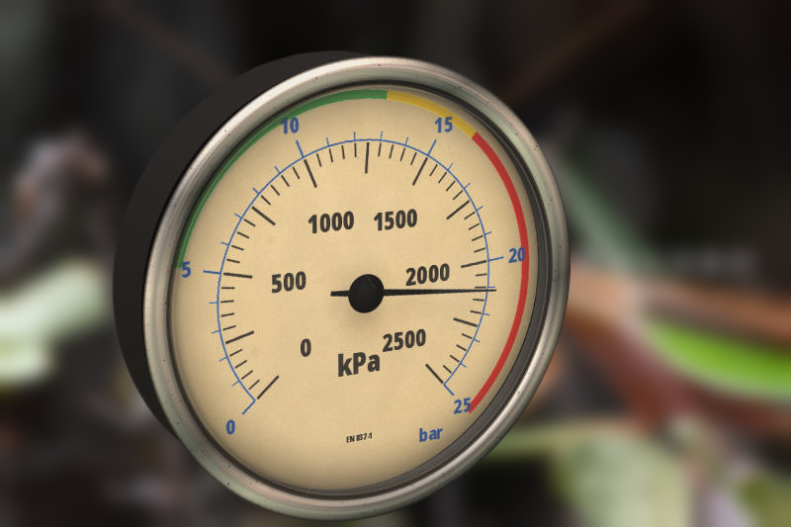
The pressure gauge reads 2100 kPa
